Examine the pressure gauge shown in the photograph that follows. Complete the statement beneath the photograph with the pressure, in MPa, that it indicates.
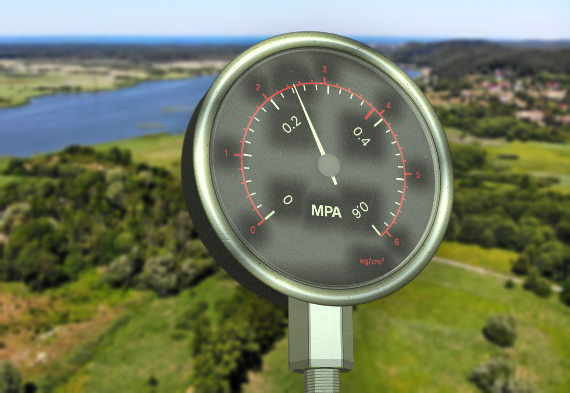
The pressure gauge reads 0.24 MPa
